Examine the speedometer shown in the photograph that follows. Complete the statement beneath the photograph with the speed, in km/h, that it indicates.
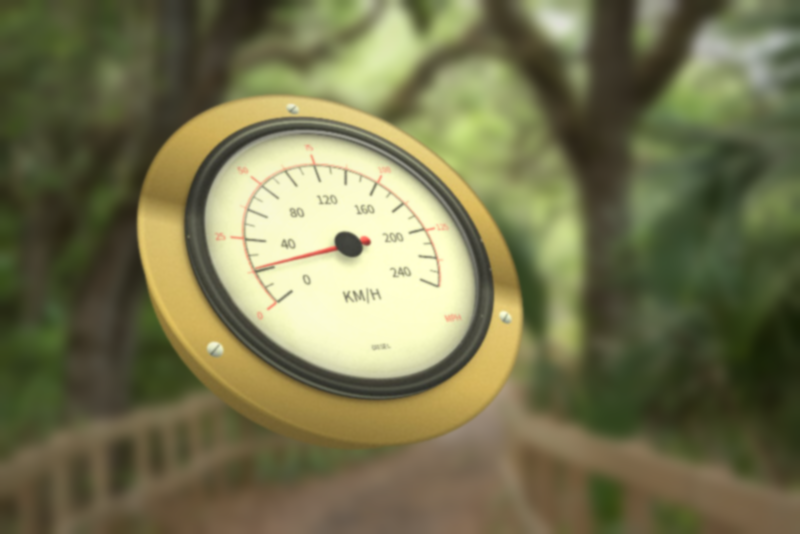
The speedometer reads 20 km/h
